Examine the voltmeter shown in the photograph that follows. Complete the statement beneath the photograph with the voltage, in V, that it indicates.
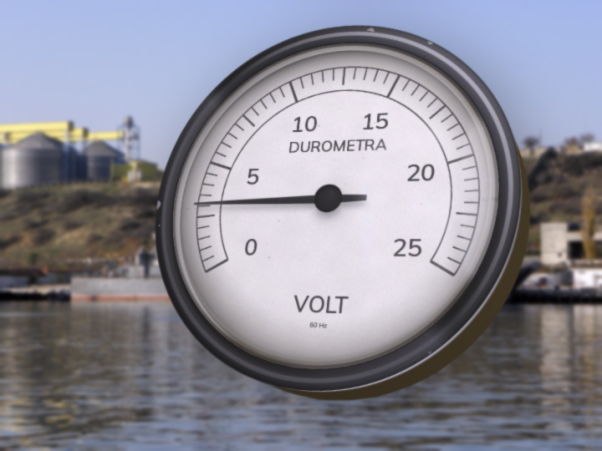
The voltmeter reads 3 V
